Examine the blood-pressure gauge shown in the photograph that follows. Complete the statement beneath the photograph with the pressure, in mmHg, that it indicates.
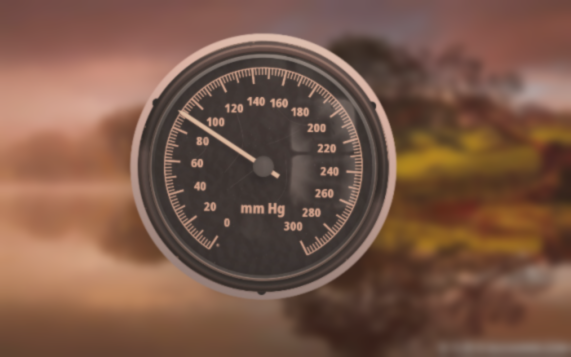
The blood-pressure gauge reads 90 mmHg
